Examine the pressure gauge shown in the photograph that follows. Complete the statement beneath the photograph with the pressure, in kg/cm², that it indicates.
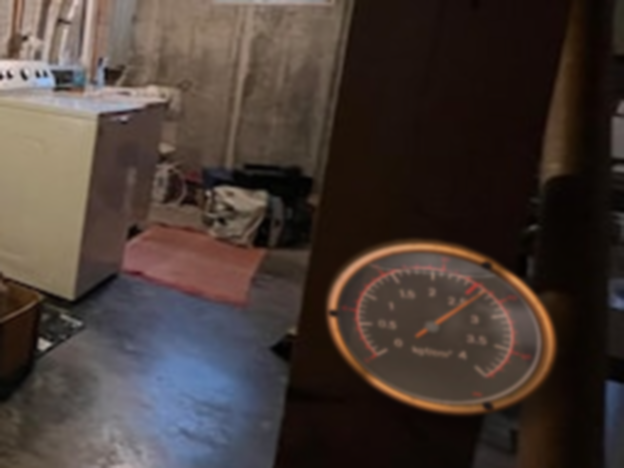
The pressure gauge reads 2.6 kg/cm²
